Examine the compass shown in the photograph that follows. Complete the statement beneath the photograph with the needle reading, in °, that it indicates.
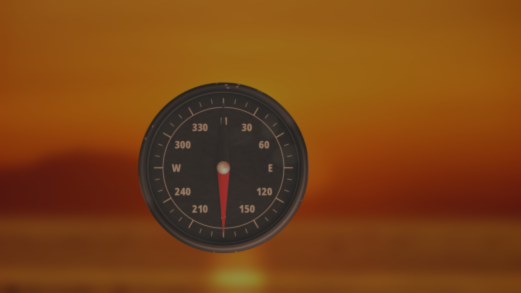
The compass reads 180 °
